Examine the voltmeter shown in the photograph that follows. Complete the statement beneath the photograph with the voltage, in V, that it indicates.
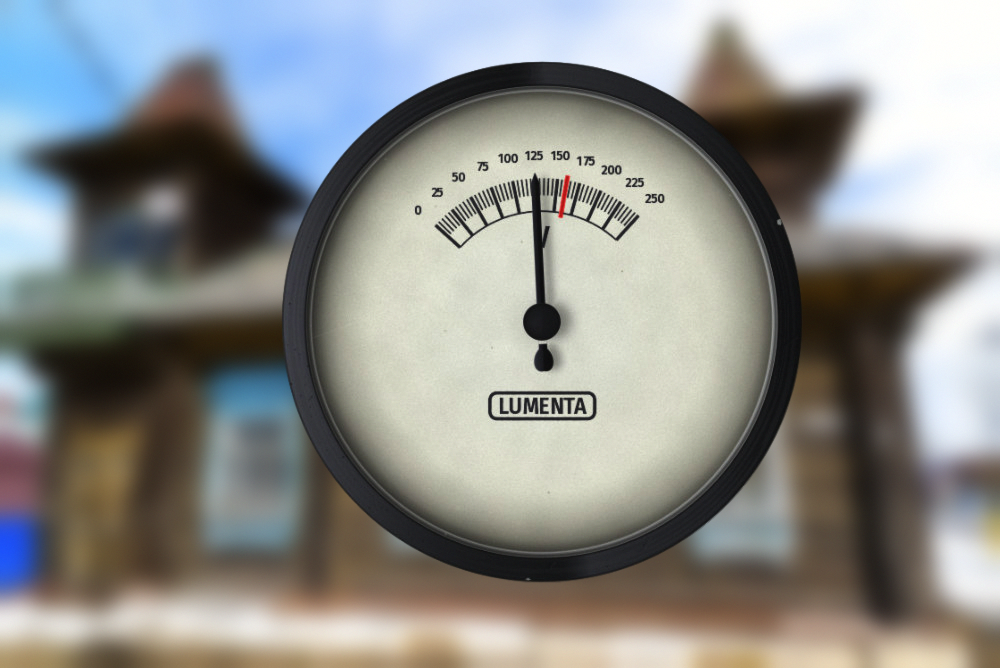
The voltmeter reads 125 V
